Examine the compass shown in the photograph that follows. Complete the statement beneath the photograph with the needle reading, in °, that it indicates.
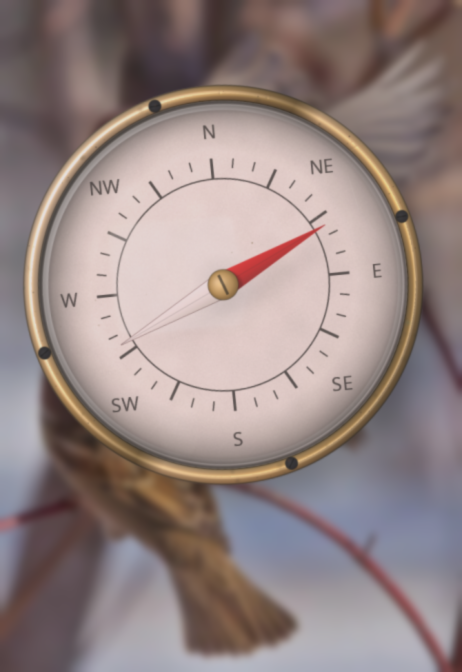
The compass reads 65 °
